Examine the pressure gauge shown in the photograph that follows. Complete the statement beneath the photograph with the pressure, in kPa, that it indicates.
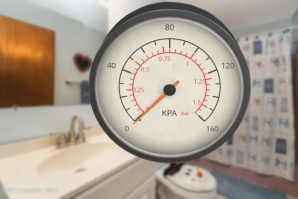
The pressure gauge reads 0 kPa
